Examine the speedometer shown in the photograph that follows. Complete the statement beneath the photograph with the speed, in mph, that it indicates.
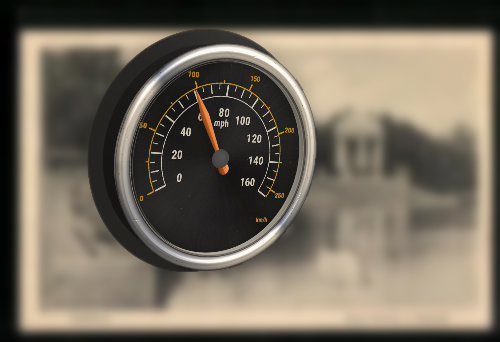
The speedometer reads 60 mph
